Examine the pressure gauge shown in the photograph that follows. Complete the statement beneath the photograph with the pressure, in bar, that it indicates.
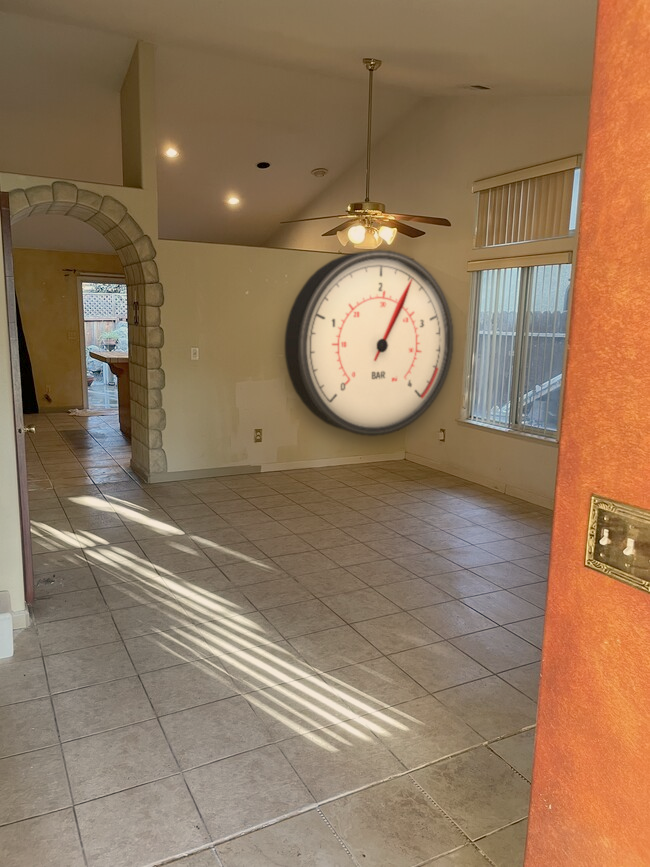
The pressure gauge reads 2.4 bar
